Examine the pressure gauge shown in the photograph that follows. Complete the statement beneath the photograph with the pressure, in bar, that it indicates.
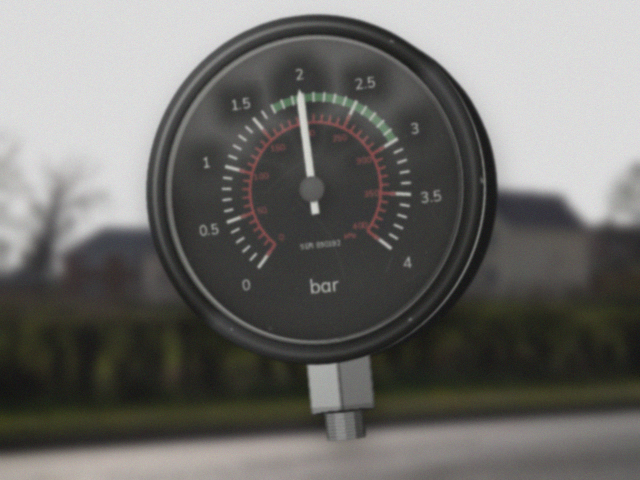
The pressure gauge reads 2 bar
